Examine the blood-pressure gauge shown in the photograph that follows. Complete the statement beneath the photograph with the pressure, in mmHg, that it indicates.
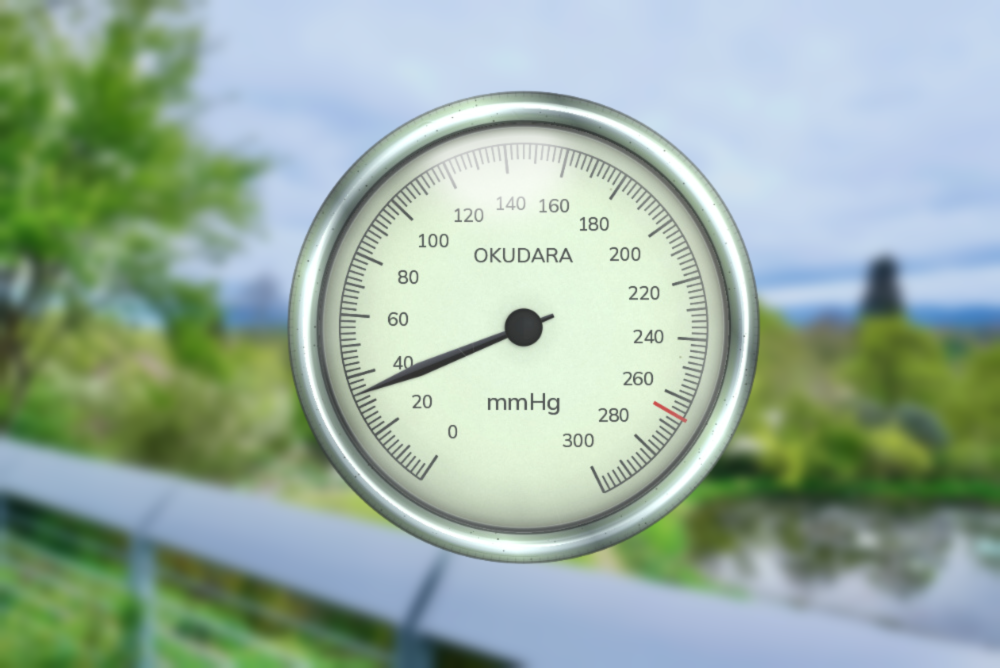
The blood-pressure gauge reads 34 mmHg
